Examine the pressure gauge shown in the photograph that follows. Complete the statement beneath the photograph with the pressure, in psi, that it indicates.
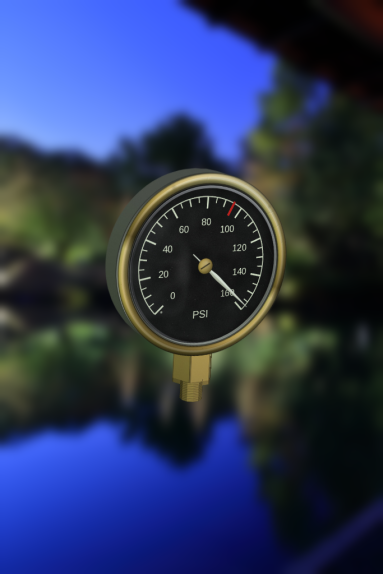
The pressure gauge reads 157.5 psi
